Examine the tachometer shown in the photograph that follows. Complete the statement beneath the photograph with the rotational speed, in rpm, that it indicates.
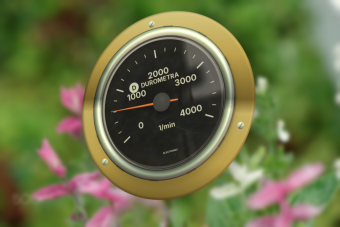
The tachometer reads 600 rpm
